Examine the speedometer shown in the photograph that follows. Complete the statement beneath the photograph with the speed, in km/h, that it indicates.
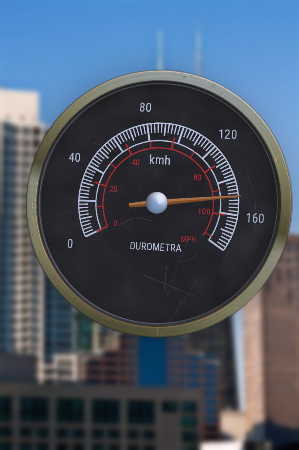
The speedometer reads 150 km/h
